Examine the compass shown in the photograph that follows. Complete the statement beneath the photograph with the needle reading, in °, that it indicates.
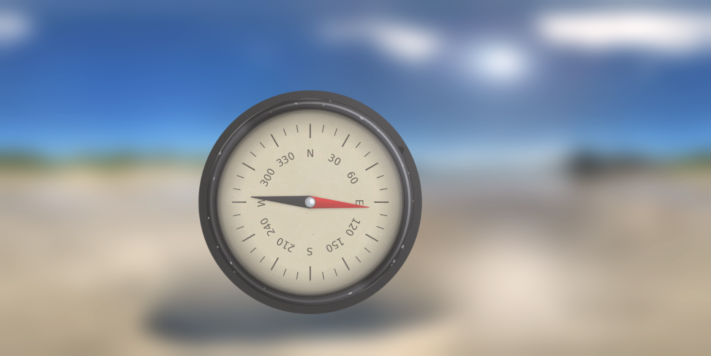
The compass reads 95 °
